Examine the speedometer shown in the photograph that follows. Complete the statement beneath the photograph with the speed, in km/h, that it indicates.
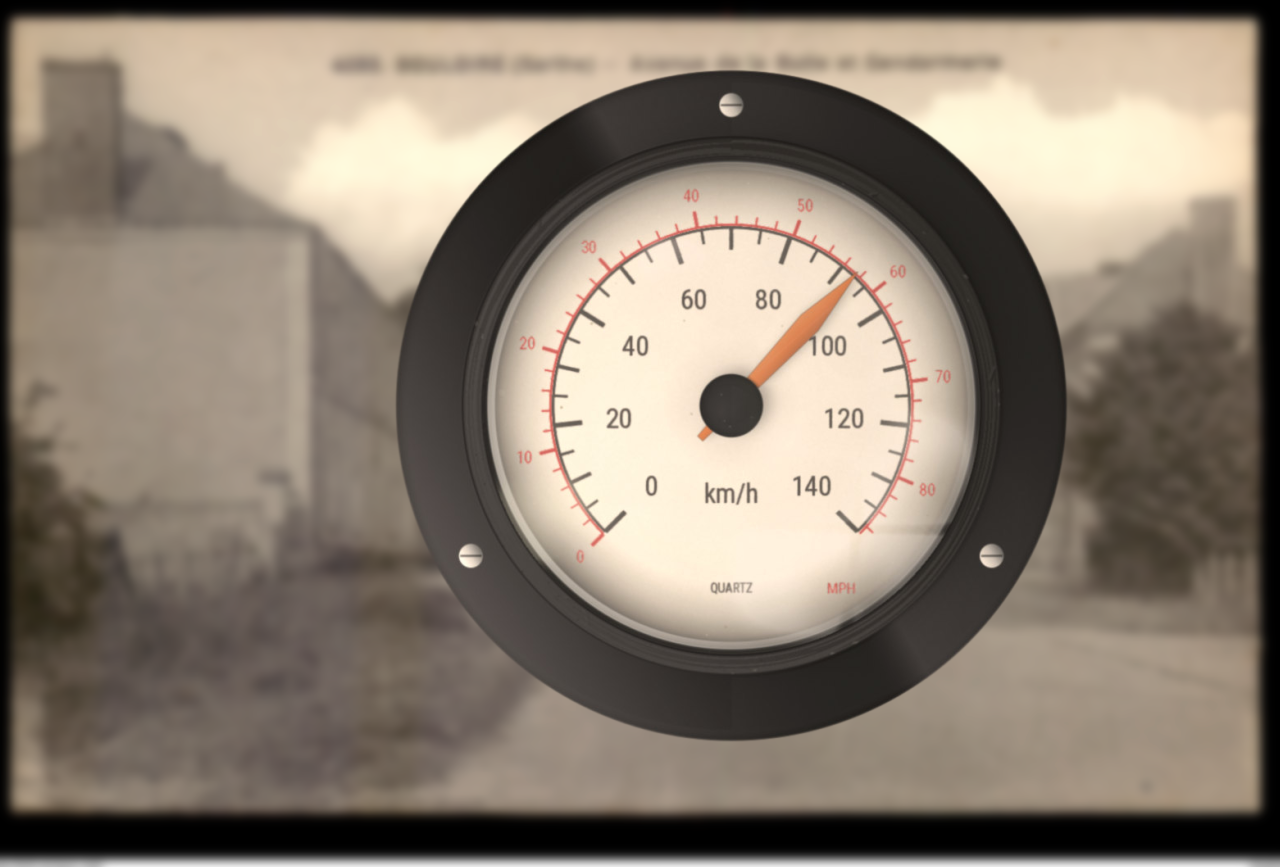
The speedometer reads 92.5 km/h
